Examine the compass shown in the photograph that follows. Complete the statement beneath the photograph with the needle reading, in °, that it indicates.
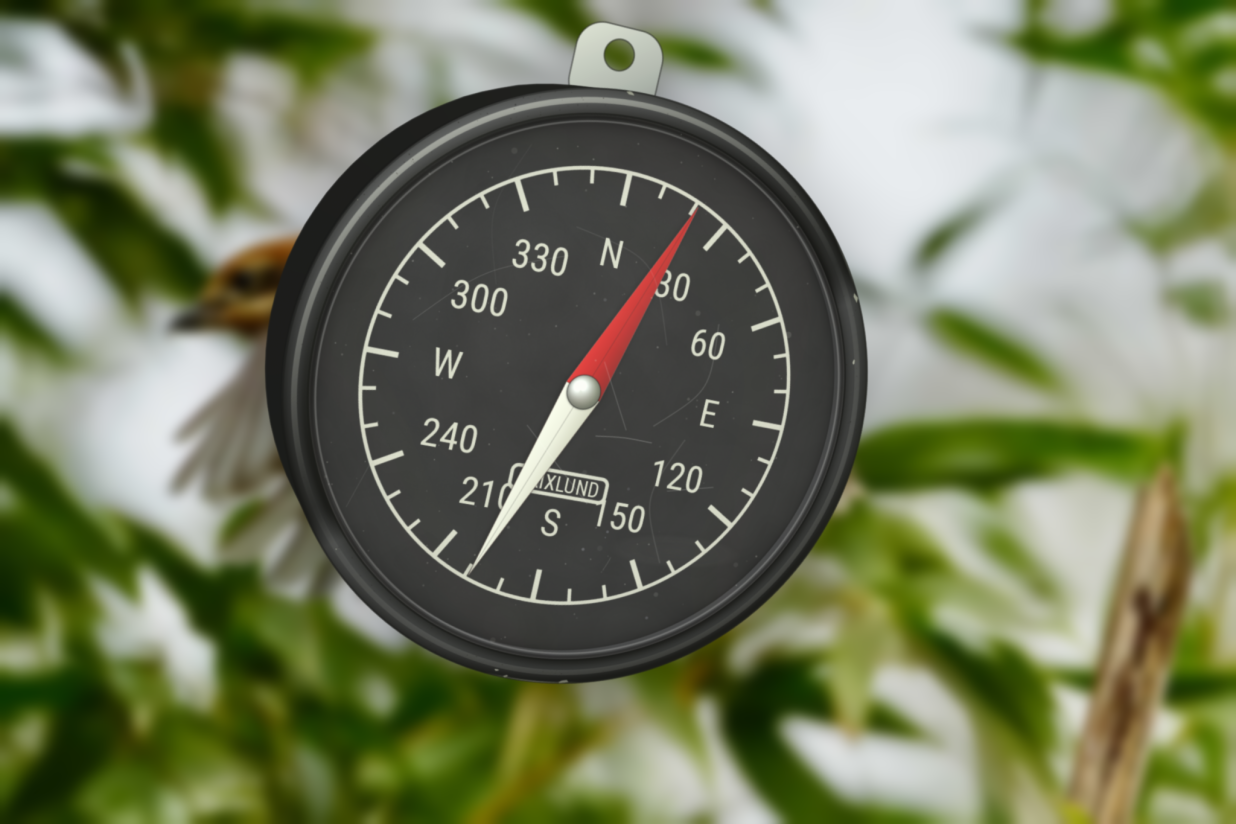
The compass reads 20 °
